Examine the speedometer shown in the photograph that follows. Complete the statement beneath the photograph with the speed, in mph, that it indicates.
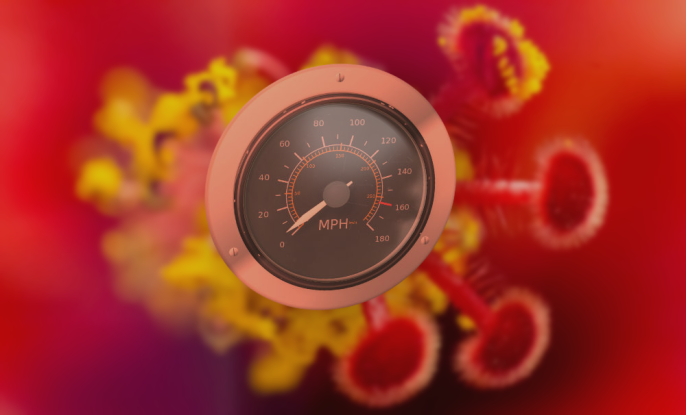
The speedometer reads 5 mph
